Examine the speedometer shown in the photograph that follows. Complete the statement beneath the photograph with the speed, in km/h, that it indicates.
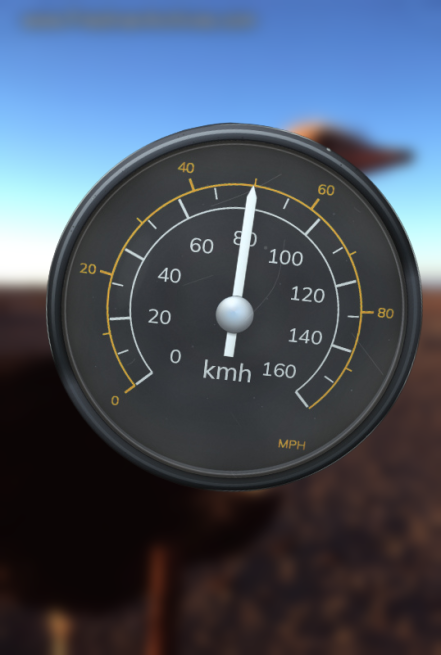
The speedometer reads 80 km/h
